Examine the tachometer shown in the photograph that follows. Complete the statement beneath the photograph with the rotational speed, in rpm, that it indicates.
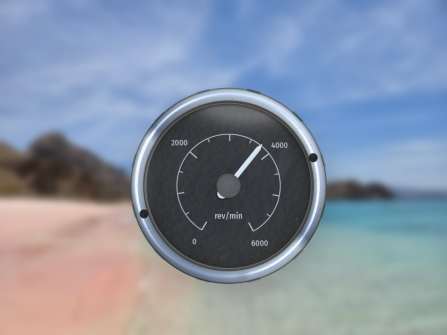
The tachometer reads 3750 rpm
